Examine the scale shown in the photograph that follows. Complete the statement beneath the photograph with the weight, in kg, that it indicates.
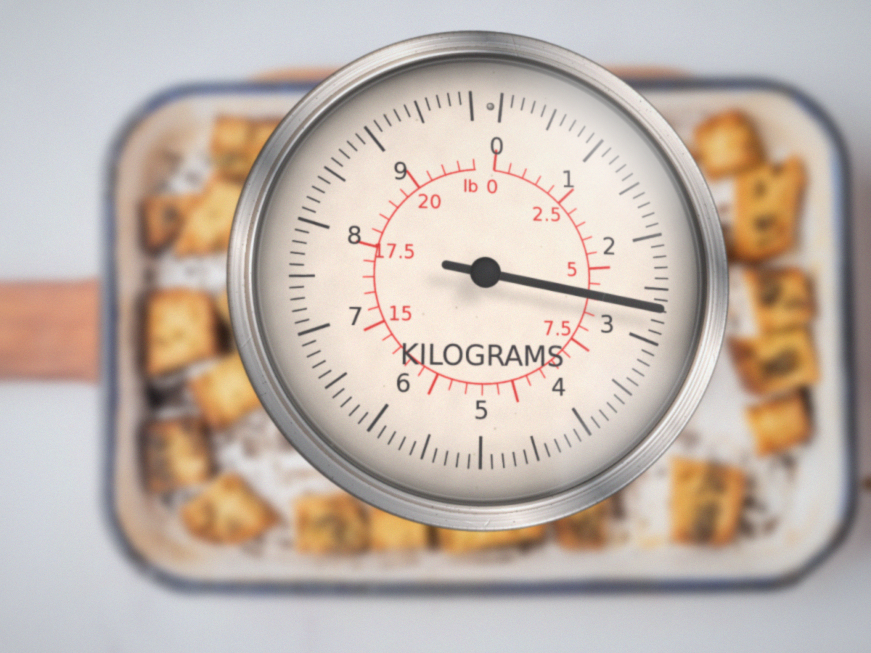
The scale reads 2.7 kg
